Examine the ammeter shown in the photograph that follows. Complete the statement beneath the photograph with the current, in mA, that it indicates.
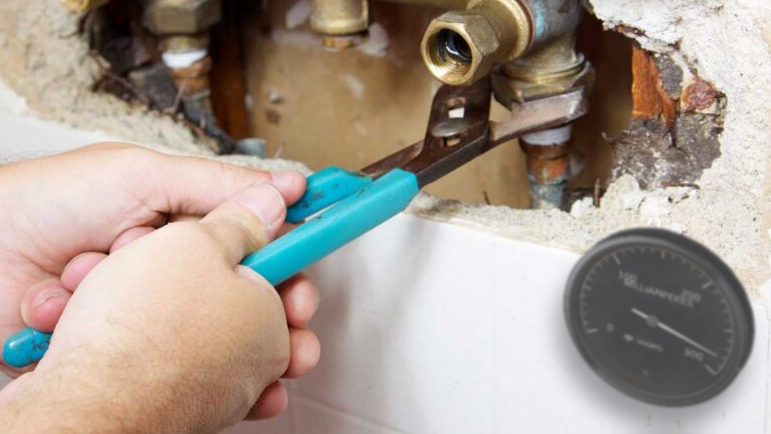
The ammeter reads 280 mA
